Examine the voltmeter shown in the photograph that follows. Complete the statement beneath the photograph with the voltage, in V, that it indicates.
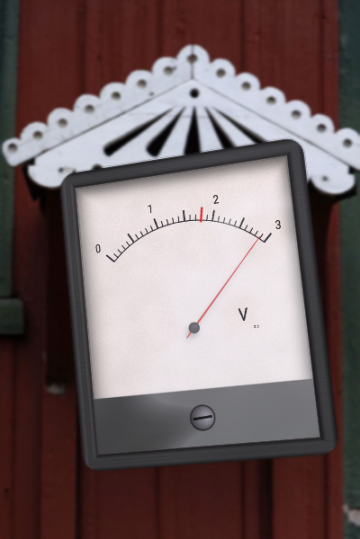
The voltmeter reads 2.9 V
